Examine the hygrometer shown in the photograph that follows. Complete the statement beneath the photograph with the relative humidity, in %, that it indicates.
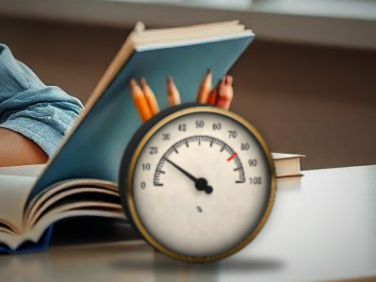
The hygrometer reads 20 %
